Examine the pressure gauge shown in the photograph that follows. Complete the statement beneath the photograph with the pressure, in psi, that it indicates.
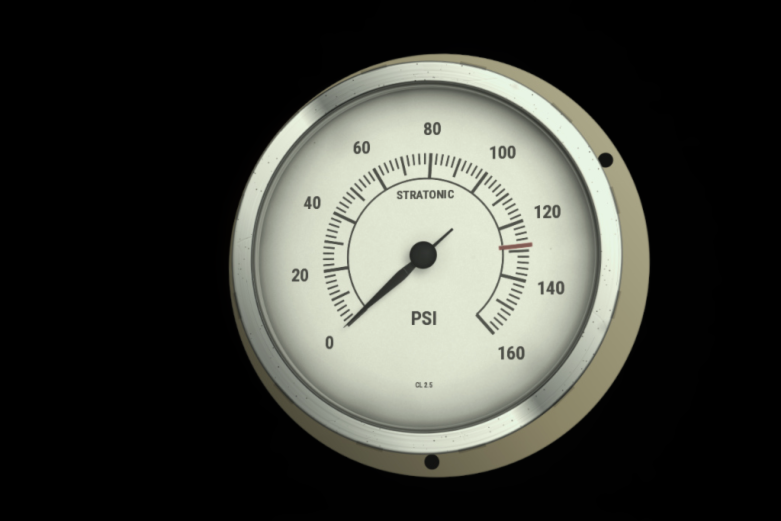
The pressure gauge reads 0 psi
